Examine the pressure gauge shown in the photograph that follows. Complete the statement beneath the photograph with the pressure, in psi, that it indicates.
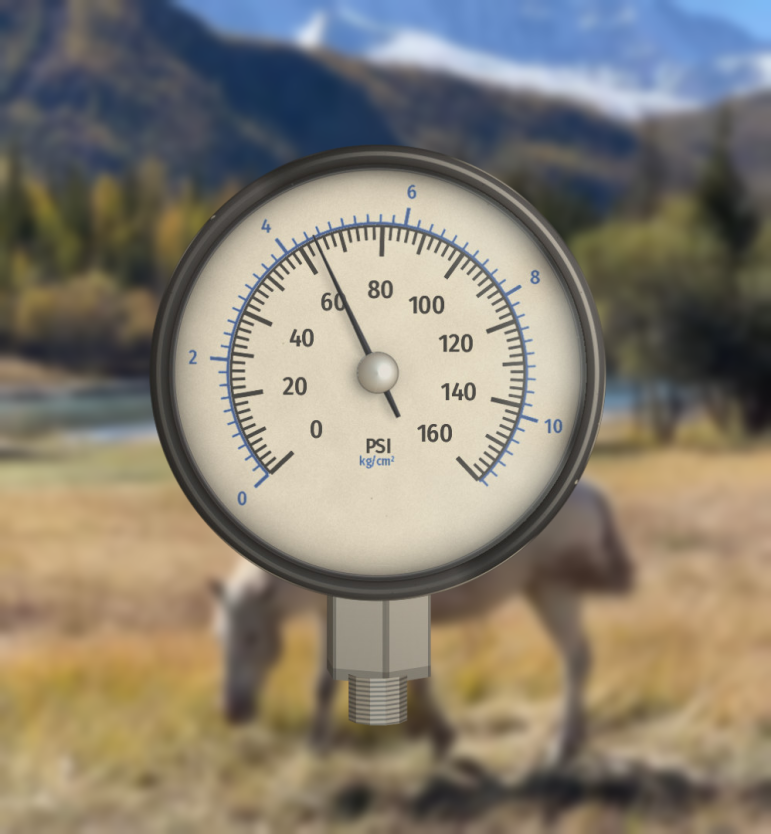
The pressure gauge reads 64 psi
